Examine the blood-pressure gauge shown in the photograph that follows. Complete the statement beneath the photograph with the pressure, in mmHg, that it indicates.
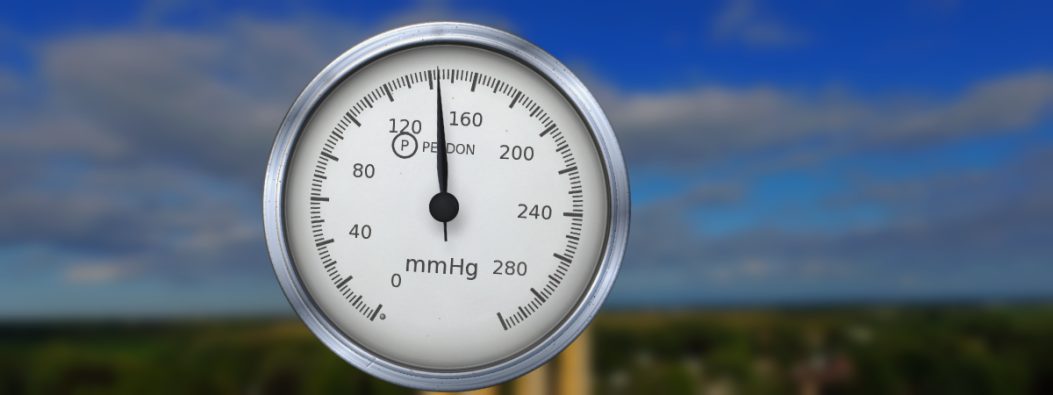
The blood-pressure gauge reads 144 mmHg
